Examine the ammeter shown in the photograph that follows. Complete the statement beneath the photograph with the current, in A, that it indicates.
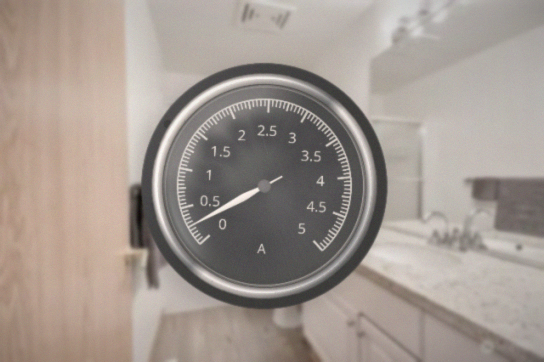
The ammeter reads 0.25 A
